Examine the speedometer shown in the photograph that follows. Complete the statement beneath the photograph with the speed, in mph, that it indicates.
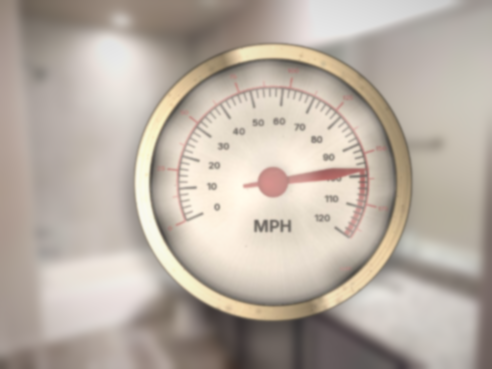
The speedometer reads 98 mph
